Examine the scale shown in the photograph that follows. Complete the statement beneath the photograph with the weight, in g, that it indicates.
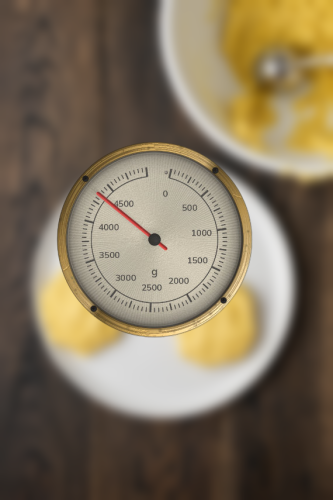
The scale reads 4350 g
